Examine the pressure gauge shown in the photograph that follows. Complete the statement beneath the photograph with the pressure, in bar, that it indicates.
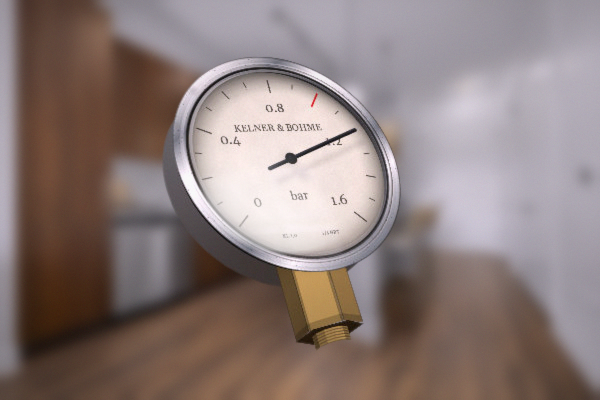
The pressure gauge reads 1.2 bar
